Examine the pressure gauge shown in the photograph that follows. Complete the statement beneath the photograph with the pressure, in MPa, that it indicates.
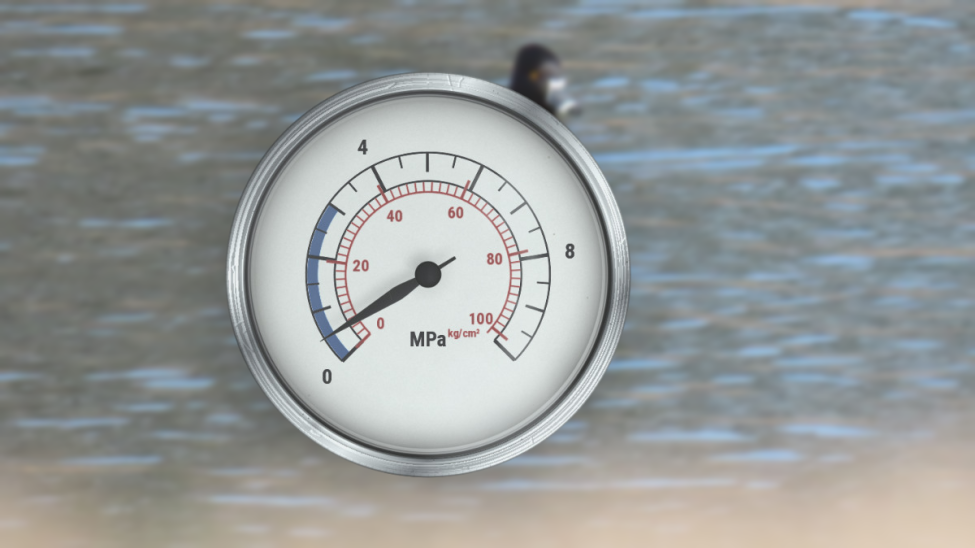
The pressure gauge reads 0.5 MPa
